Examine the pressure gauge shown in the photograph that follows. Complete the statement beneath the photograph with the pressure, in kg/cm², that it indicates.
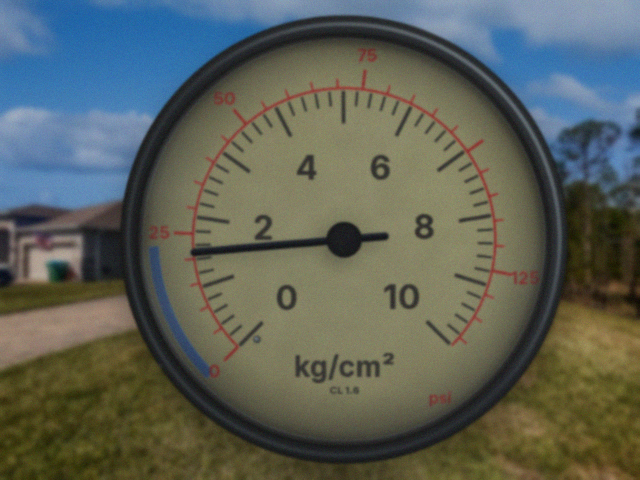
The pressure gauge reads 1.5 kg/cm²
